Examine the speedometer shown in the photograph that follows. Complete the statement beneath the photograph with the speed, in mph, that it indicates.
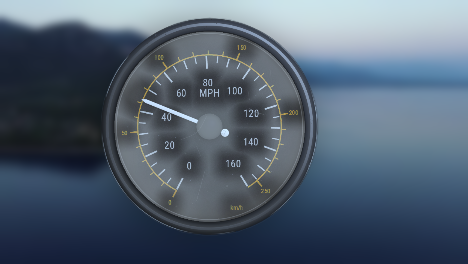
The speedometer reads 45 mph
